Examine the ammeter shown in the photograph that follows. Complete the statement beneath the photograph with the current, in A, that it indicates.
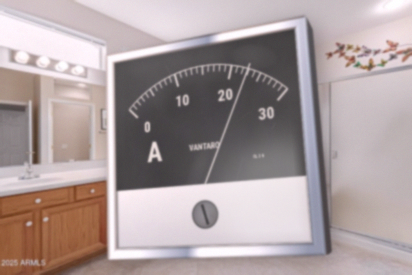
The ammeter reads 23 A
